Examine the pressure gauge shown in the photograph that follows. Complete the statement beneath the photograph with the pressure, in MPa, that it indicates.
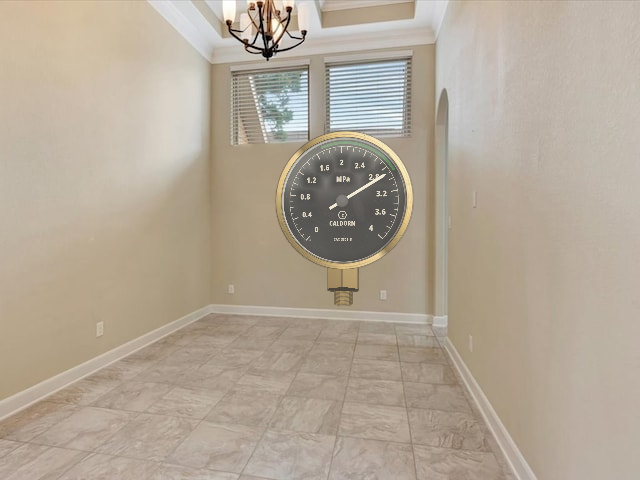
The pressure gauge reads 2.9 MPa
